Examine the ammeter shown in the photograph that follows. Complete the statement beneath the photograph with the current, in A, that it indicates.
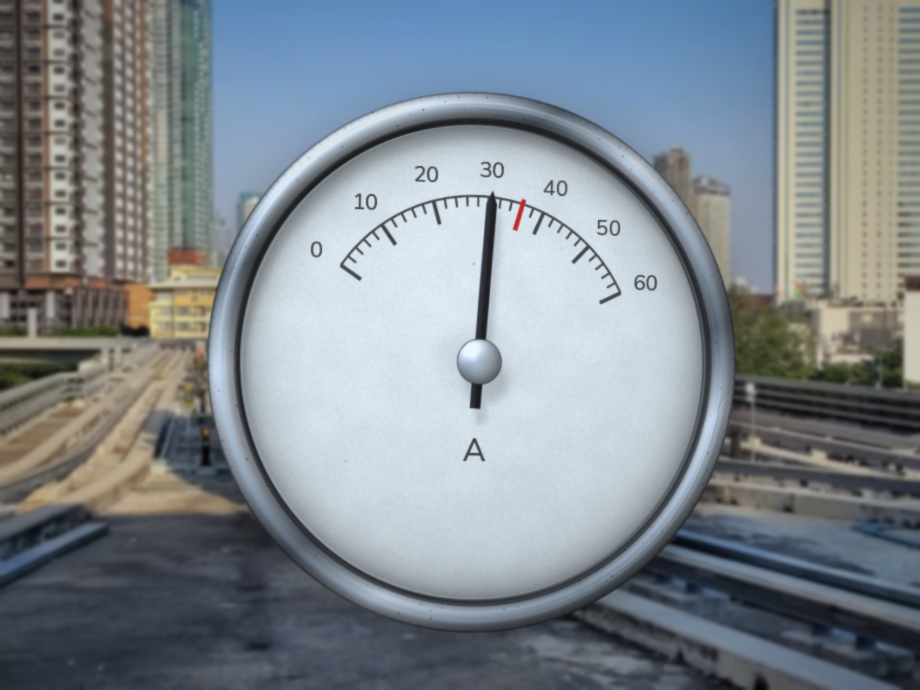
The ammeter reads 30 A
